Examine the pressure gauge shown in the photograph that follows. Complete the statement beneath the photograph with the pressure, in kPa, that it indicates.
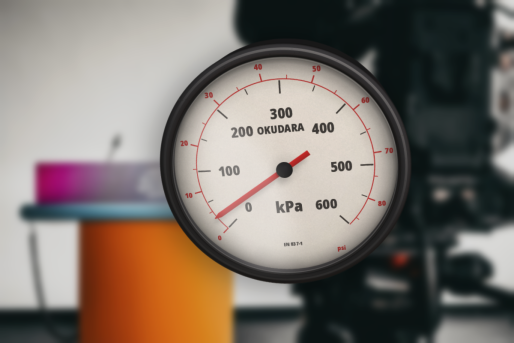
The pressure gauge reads 25 kPa
